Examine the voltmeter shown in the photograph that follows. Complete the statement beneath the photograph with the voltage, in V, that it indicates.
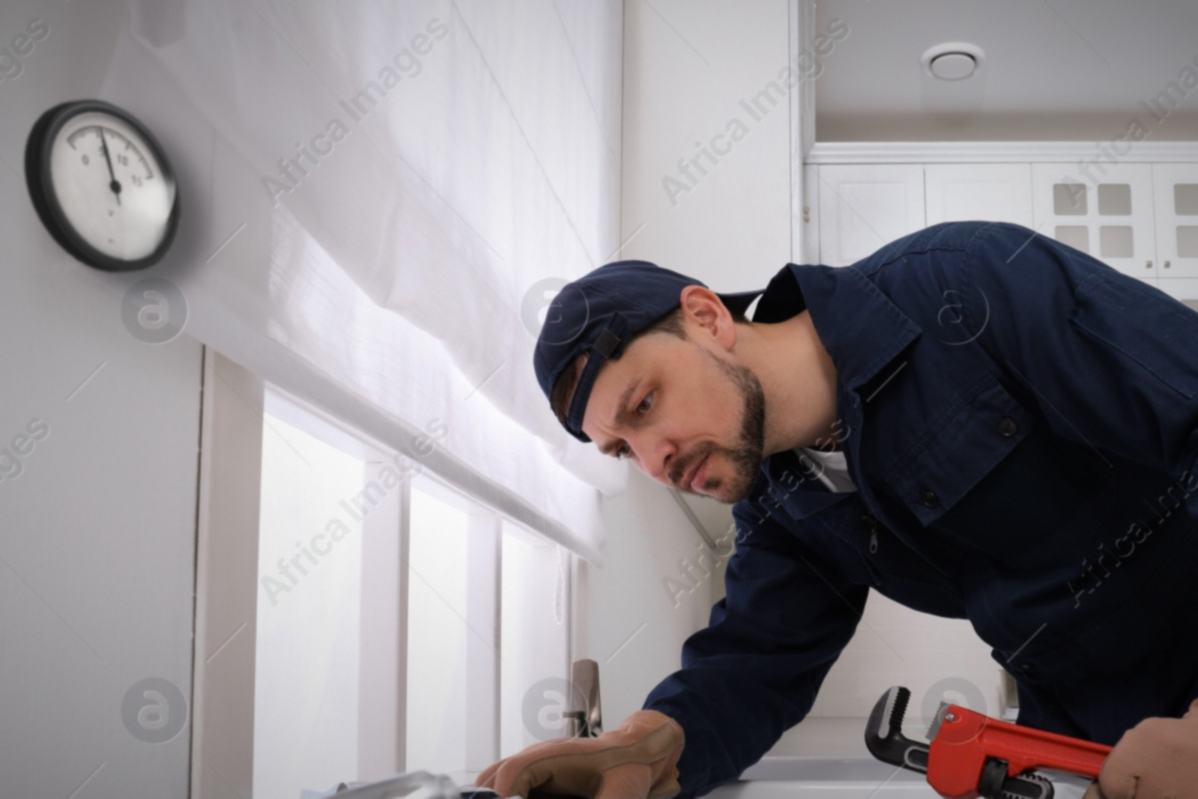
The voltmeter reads 5 V
